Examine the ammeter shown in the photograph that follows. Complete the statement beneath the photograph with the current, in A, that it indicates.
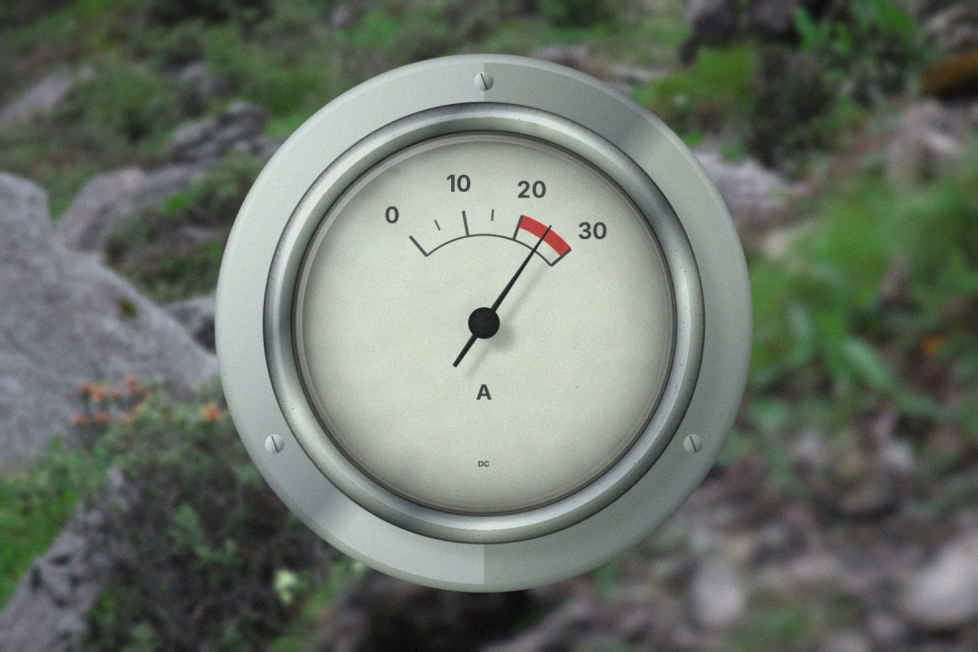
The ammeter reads 25 A
